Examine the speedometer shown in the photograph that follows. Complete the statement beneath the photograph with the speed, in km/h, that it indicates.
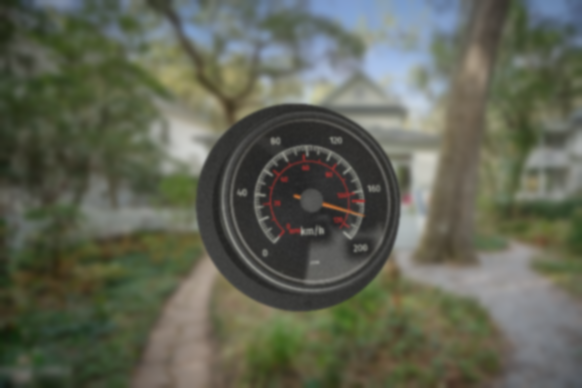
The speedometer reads 180 km/h
